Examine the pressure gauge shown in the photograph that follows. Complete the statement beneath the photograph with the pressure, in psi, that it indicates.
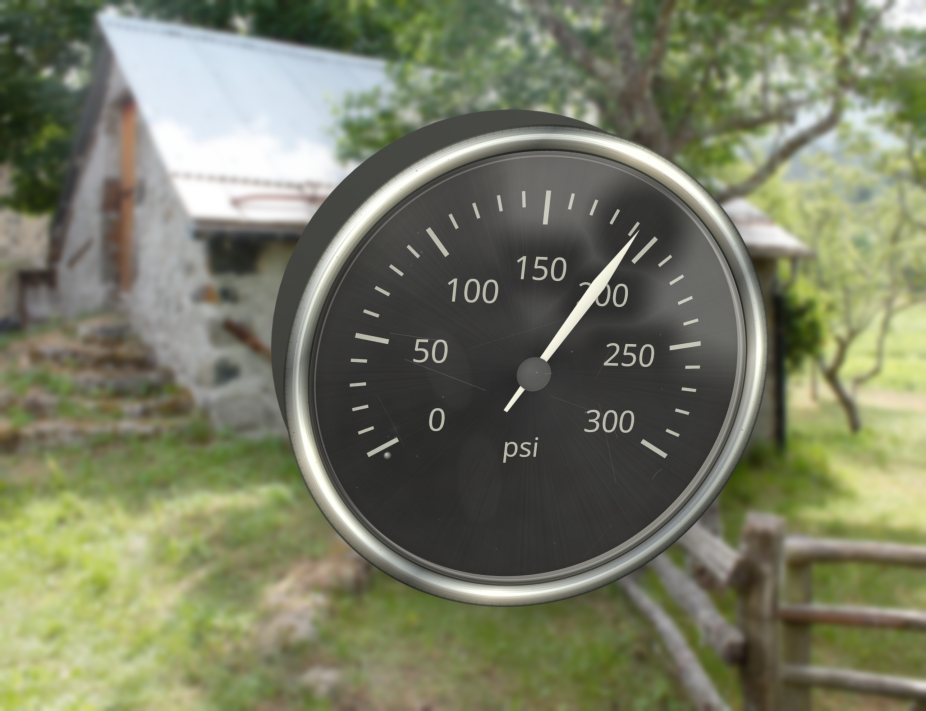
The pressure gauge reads 190 psi
